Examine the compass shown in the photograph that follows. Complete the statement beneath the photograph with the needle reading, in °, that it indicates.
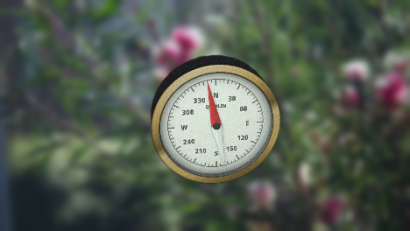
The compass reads 350 °
